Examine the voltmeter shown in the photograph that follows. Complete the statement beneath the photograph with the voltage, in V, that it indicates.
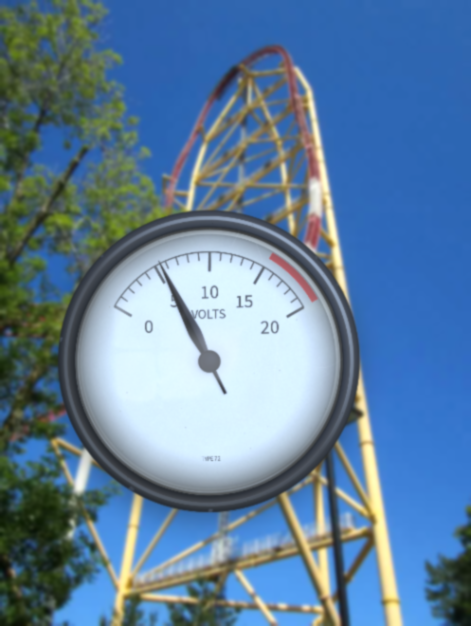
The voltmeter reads 5.5 V
